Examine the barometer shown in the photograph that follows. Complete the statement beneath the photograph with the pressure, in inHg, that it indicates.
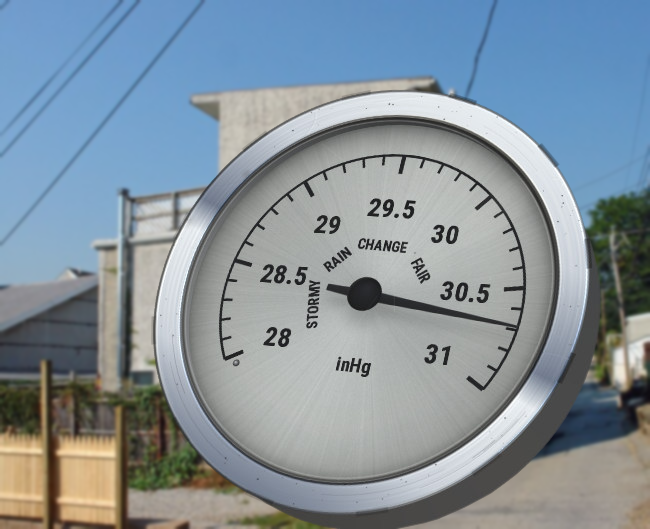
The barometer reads 30.7 inHg
